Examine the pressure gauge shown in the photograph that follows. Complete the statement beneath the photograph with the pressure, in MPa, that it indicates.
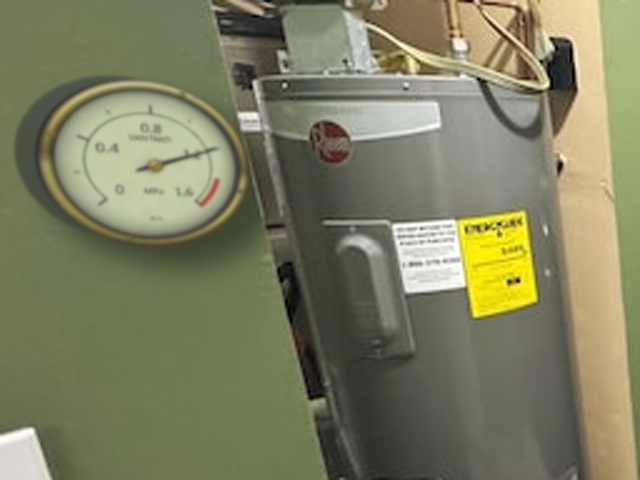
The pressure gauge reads 1.2 MPa
